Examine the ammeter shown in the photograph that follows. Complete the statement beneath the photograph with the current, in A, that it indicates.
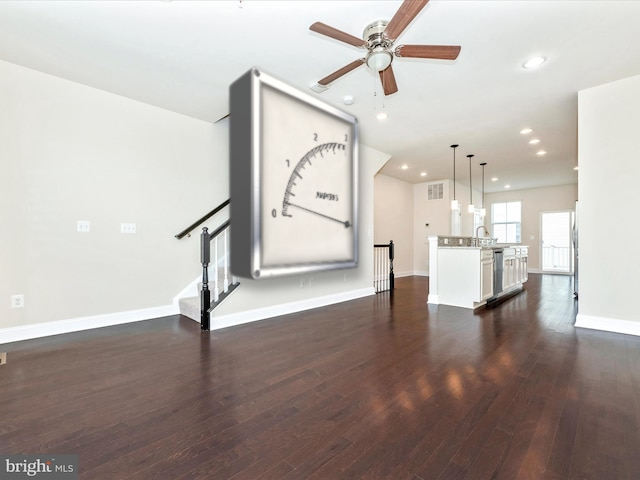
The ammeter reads 0.25 A
